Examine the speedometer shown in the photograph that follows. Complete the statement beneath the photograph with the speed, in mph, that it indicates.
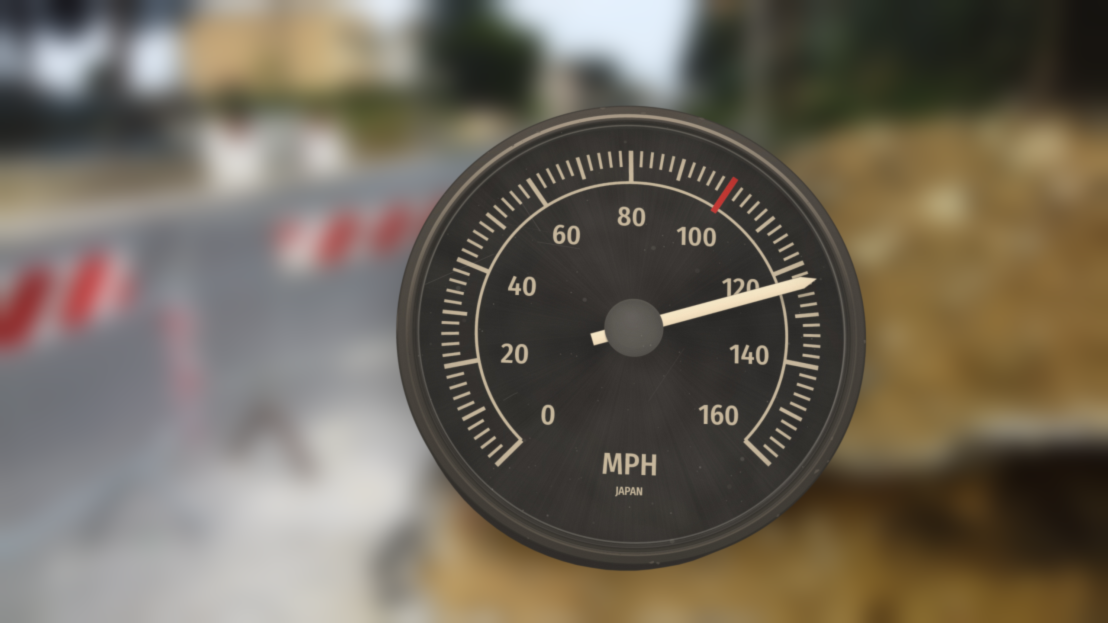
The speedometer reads 124 mph
